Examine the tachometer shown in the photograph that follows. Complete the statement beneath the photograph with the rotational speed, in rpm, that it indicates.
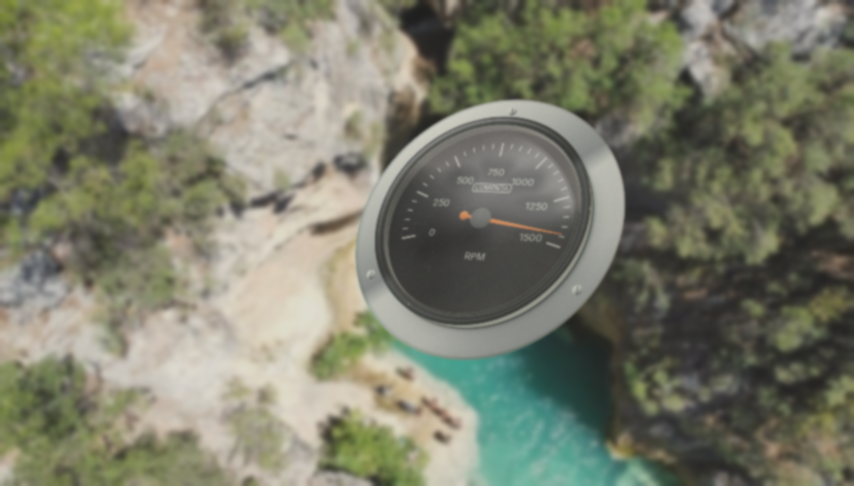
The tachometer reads 1450 rpm
